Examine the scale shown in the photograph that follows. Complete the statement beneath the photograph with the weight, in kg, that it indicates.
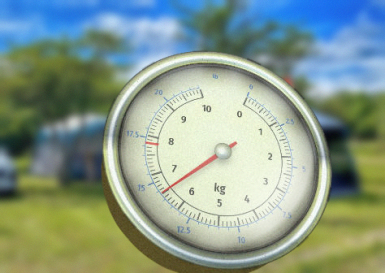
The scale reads 6.5 kg
